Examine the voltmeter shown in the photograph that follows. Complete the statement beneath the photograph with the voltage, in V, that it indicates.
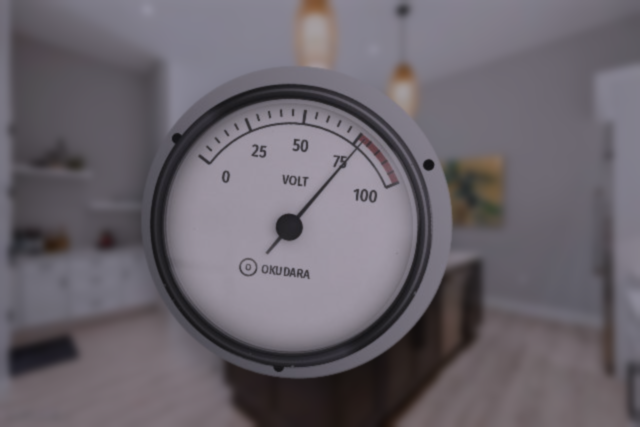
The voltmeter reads 77.5 V
